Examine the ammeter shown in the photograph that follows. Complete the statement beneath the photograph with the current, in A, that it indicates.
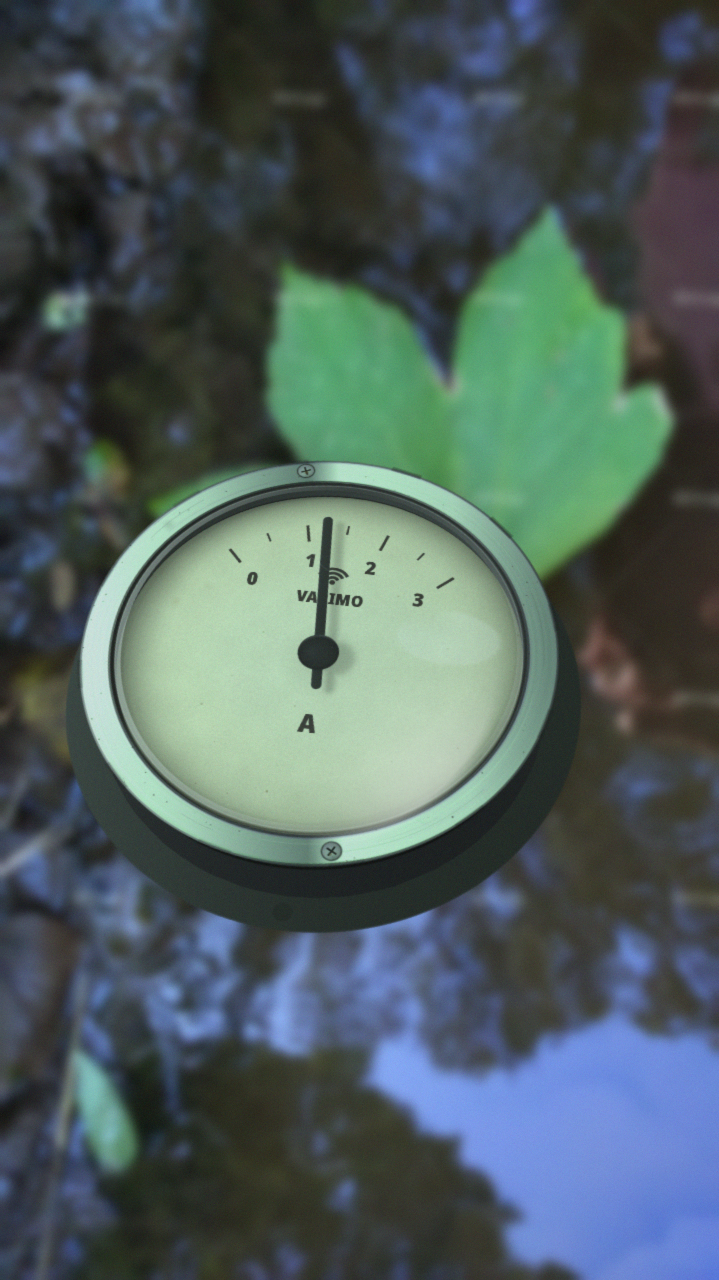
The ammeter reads 1.25 A
